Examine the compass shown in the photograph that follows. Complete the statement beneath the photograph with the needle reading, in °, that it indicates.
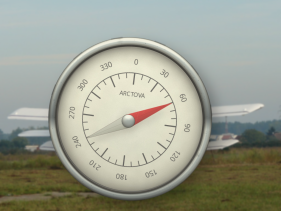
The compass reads 60 °
